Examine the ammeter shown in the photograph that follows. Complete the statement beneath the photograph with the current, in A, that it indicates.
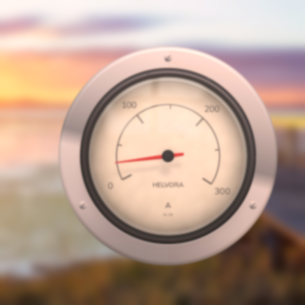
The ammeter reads 25 A
